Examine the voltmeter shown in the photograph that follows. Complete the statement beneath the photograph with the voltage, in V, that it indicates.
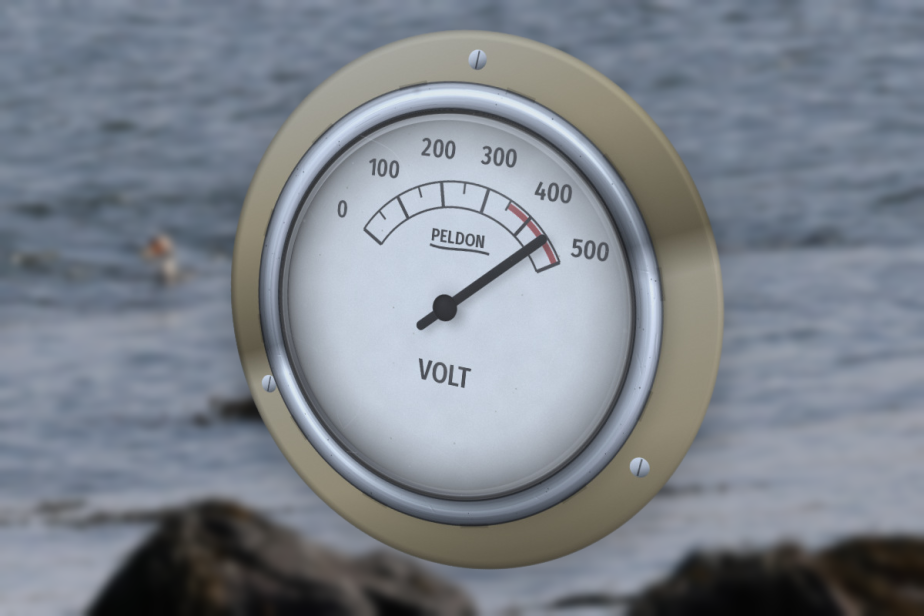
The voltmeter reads 450 V
